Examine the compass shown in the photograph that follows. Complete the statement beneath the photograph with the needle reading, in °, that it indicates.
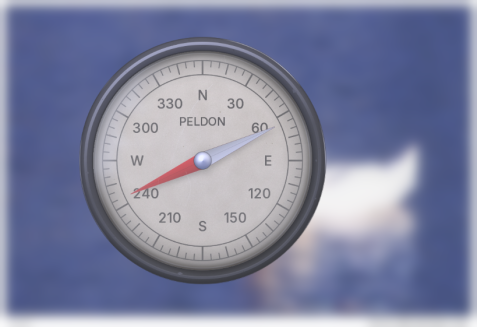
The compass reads 245 °
